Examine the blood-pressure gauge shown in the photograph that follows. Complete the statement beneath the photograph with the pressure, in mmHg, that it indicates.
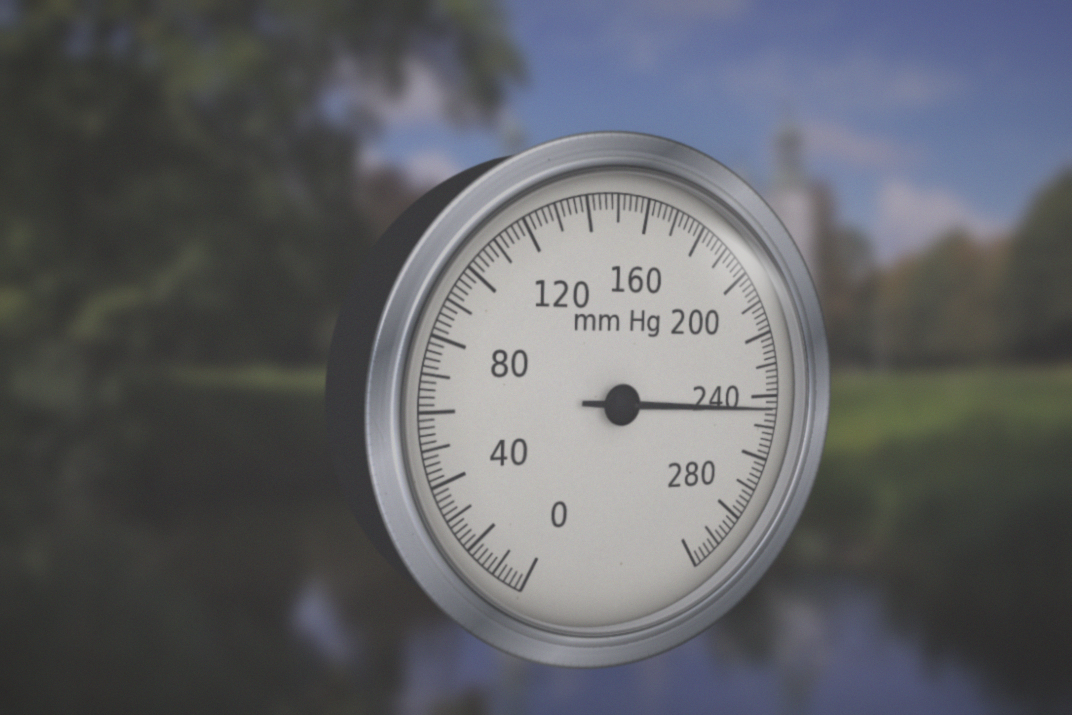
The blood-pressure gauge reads 244 mmHg
